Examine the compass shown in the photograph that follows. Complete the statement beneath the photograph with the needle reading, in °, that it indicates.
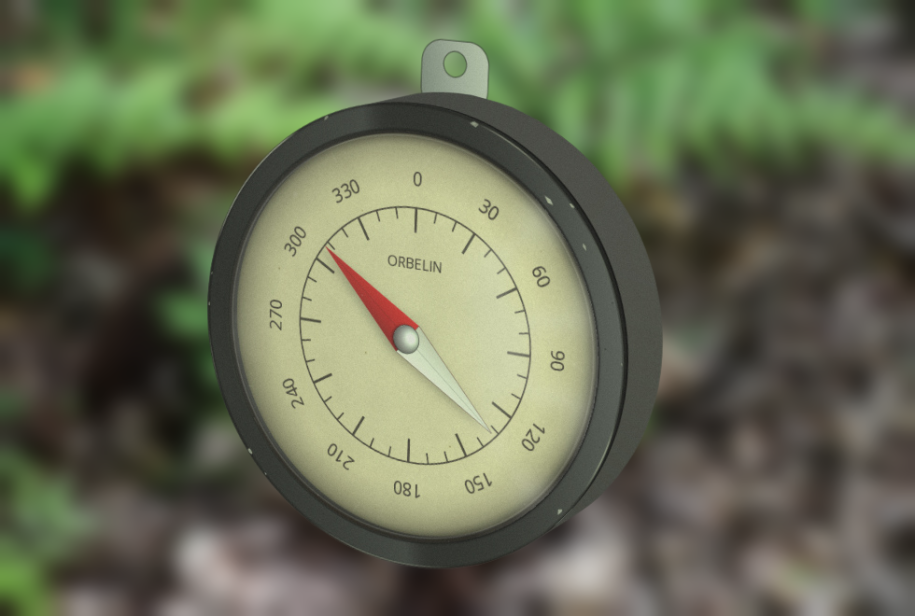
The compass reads 310 °
